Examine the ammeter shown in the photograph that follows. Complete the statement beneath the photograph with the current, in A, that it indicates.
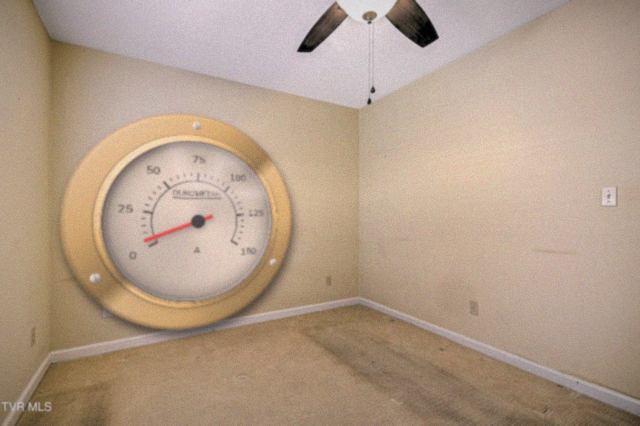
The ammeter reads 5 A
